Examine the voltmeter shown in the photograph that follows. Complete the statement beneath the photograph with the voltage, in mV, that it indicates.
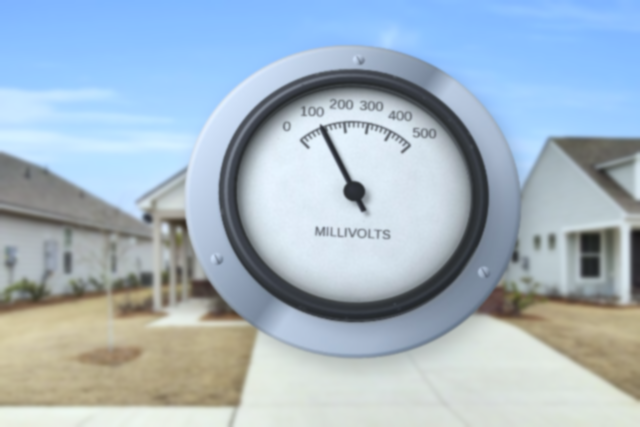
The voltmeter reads 100 mV
